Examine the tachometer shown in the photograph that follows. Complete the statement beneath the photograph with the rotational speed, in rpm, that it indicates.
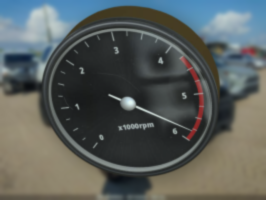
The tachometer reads 5750 rpm
